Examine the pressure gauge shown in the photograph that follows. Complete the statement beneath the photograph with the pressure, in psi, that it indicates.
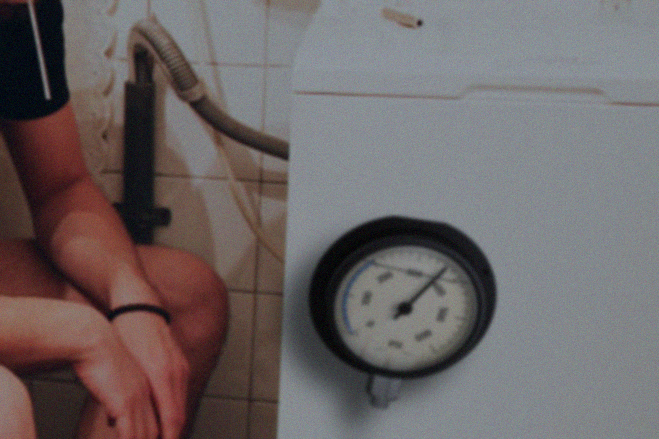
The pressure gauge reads 360 psi
